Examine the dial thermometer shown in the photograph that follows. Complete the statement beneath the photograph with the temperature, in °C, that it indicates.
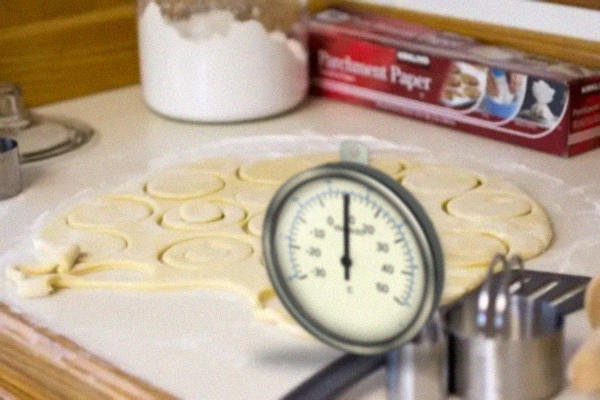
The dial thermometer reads 10 °C
